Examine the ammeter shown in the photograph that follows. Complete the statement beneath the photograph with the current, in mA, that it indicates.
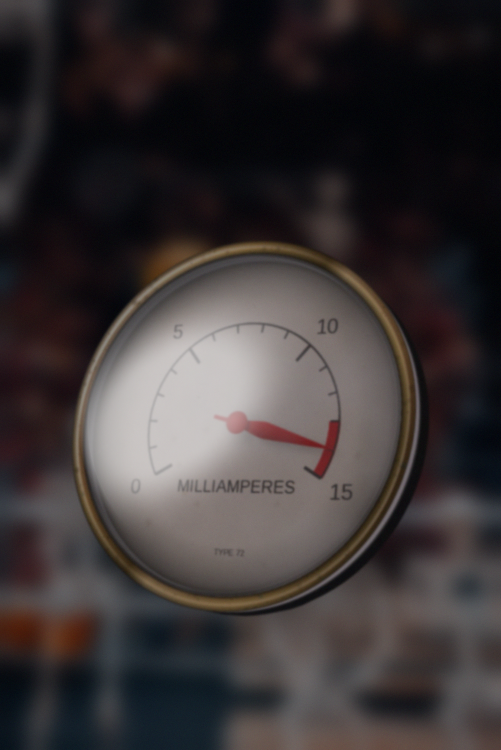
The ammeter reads 14 mA
